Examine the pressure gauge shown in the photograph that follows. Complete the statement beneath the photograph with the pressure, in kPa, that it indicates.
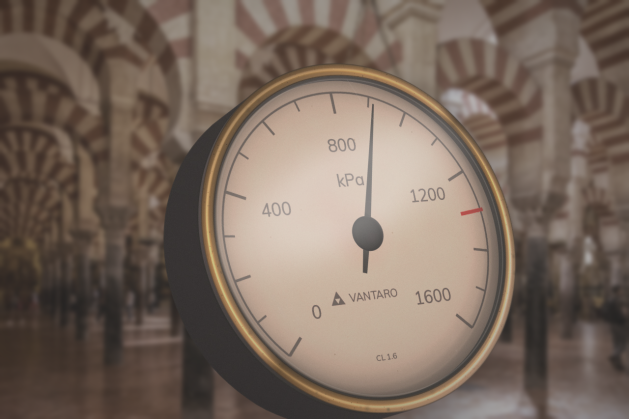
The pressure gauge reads 900 kPa
